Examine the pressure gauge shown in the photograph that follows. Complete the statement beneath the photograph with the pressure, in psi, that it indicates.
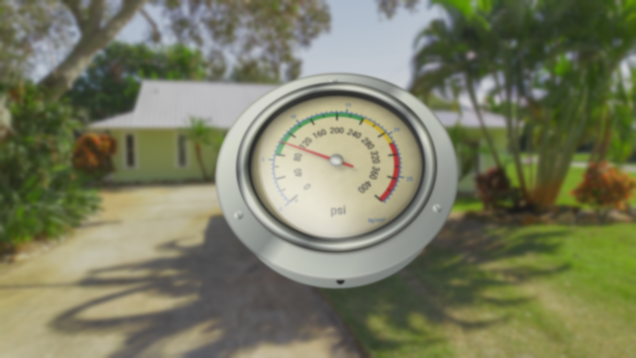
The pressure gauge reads 100 psi
